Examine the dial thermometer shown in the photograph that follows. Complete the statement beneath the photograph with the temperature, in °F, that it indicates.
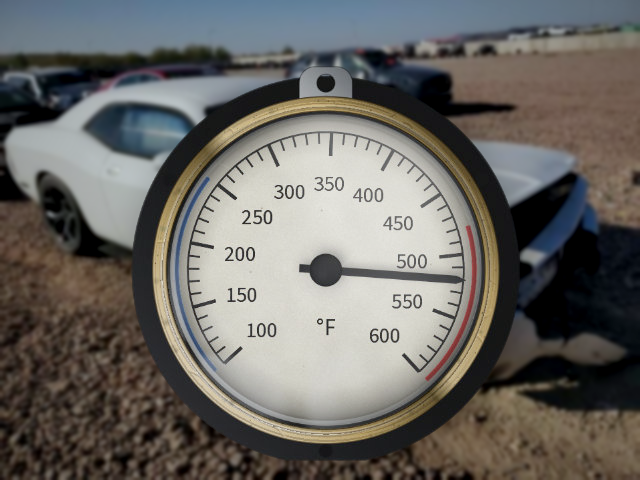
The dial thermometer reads 520 °F
